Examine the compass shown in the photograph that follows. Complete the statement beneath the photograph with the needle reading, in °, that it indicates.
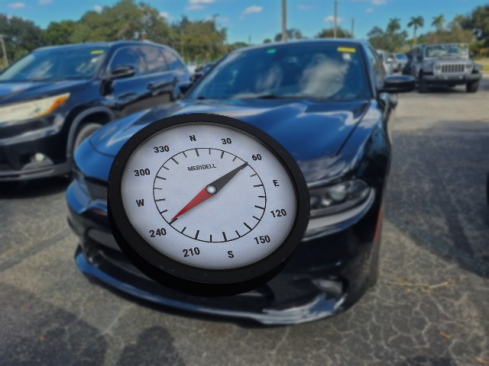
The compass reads 240 °
